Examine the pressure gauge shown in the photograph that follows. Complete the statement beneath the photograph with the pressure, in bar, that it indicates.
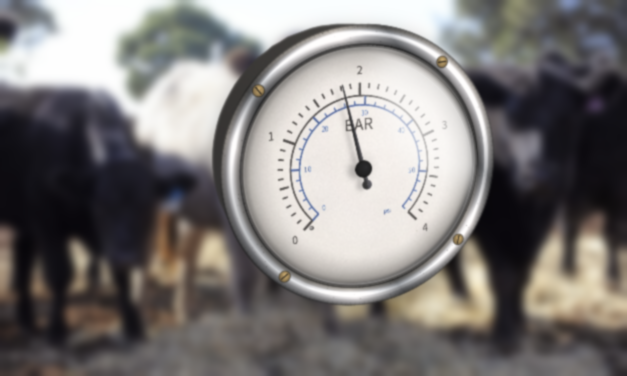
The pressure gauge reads 1.8 bar
